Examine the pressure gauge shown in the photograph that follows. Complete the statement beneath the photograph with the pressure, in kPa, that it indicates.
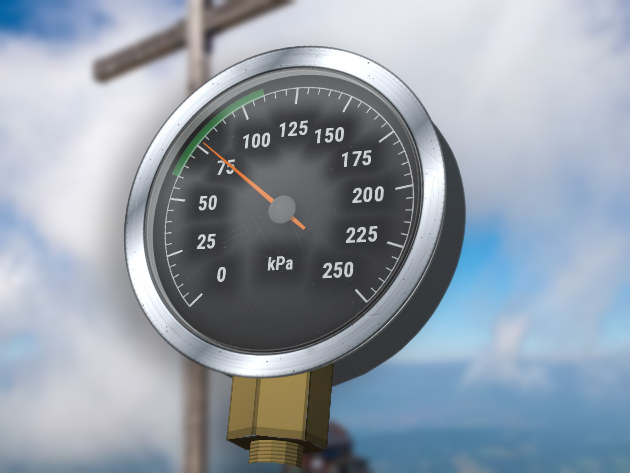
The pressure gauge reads 77.5 kPa
